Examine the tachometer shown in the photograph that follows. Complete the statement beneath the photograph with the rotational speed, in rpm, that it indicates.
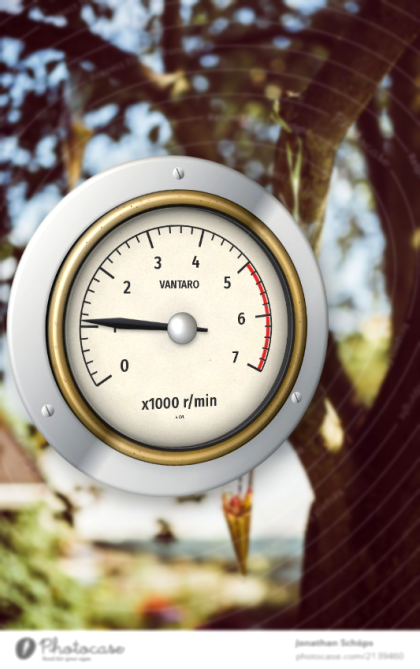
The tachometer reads 1100 rpm
